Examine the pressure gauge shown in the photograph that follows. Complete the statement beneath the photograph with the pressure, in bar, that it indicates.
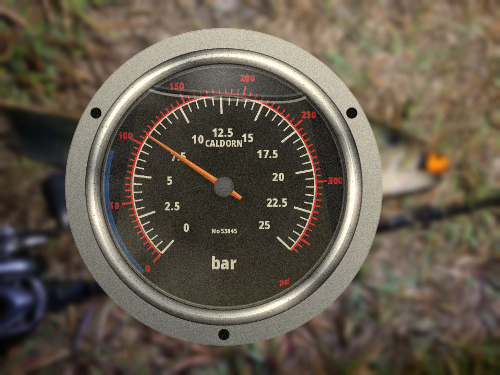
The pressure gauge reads 7.5 bar
